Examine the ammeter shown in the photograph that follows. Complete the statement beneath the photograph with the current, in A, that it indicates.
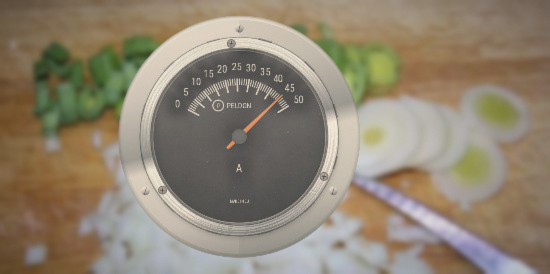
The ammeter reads 45 A
